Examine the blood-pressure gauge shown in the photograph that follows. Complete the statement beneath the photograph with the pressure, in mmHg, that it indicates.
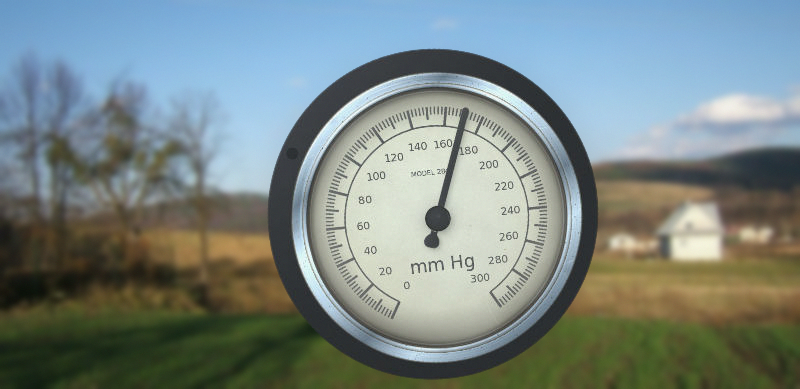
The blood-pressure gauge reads 170 mmHg
